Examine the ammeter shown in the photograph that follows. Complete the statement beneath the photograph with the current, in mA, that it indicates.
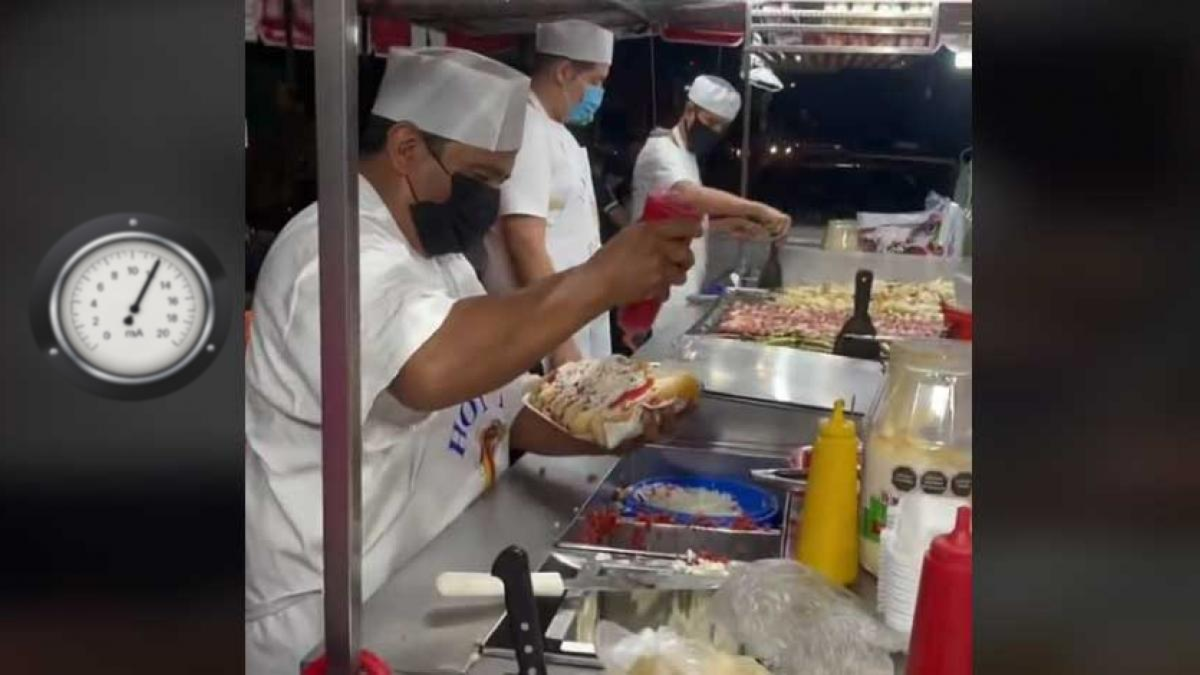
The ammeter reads 12 mA
